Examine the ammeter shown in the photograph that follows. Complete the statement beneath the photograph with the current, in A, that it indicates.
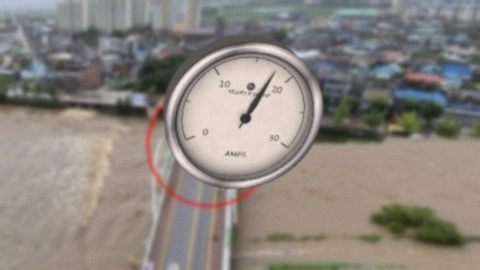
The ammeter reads 17.5 A
